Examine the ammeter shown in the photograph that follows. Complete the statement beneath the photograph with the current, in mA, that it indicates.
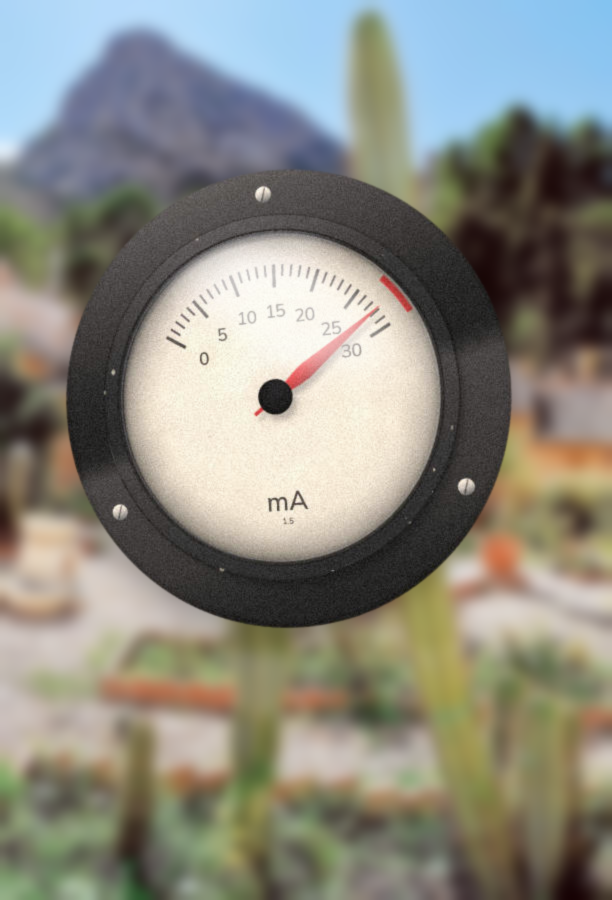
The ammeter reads 28 mA
